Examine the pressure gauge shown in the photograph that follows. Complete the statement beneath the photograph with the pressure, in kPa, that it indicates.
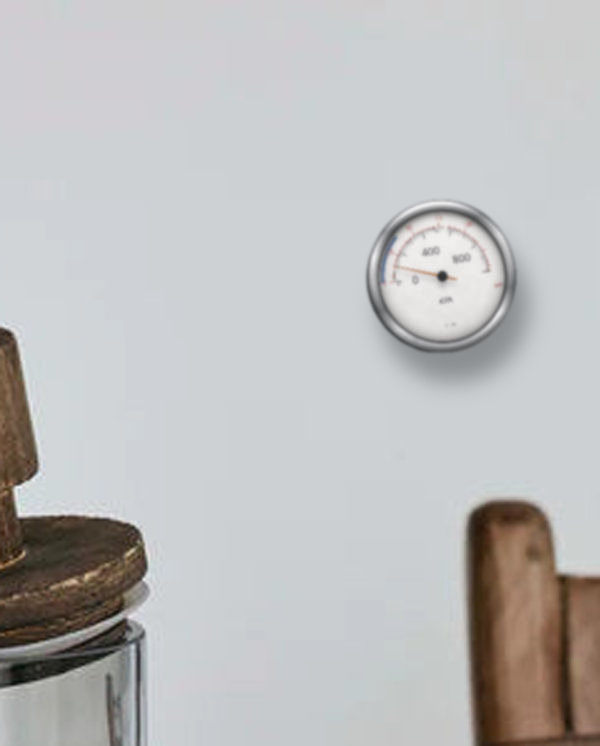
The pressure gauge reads 100 kPa
